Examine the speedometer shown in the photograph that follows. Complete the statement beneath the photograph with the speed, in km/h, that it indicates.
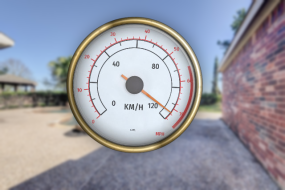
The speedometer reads 115 km/h
